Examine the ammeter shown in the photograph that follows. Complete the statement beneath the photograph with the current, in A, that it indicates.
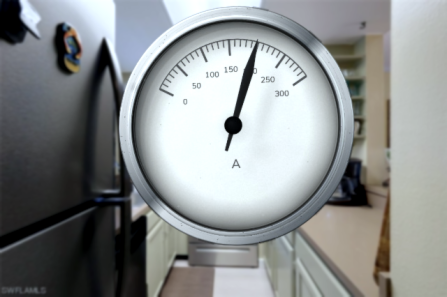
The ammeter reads 200 A
